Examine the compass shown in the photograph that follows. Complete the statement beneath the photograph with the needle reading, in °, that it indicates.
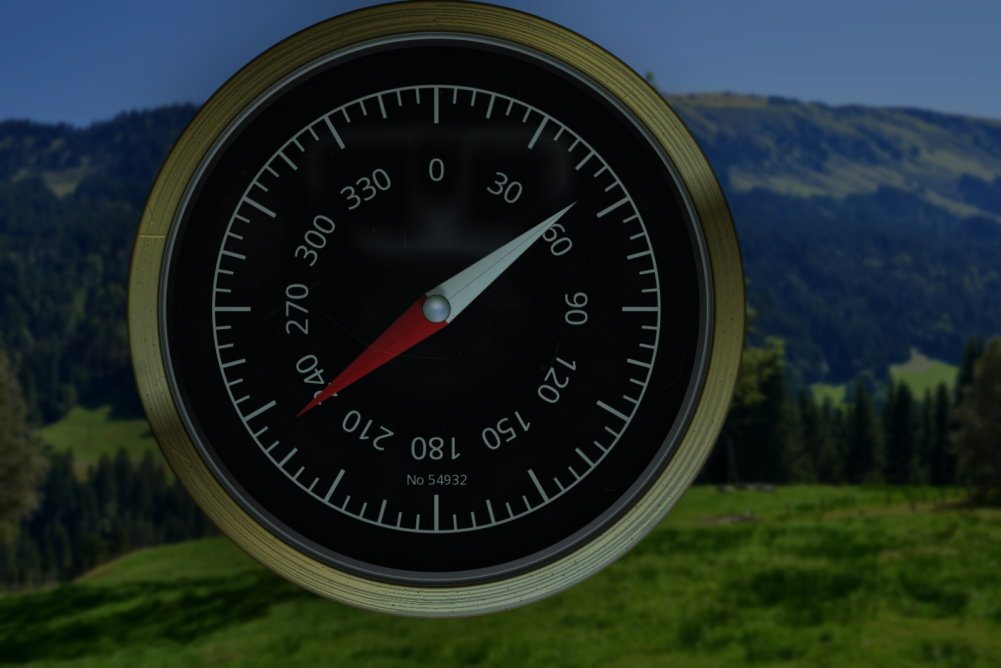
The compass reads 232.5 °
